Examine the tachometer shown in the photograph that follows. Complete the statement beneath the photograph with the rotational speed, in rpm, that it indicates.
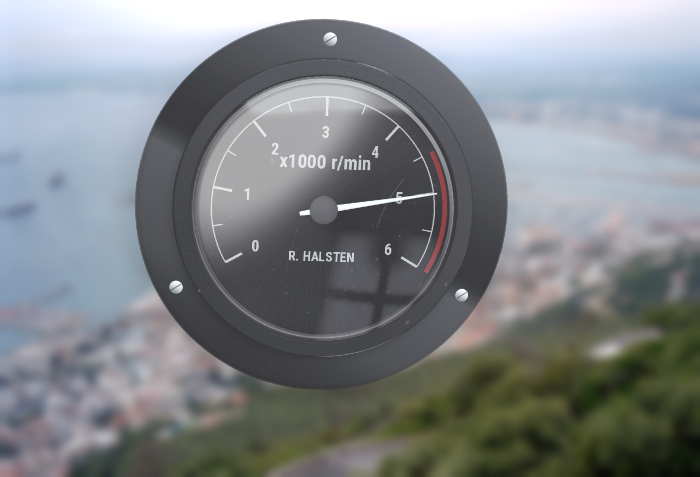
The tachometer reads 5000 rpm
